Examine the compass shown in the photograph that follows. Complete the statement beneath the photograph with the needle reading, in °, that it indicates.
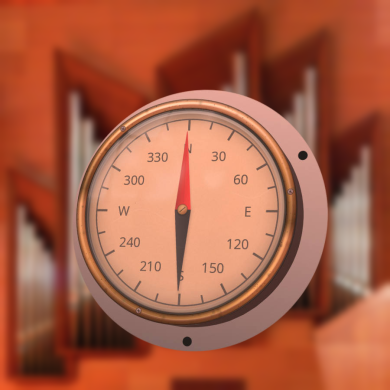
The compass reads 0 °
